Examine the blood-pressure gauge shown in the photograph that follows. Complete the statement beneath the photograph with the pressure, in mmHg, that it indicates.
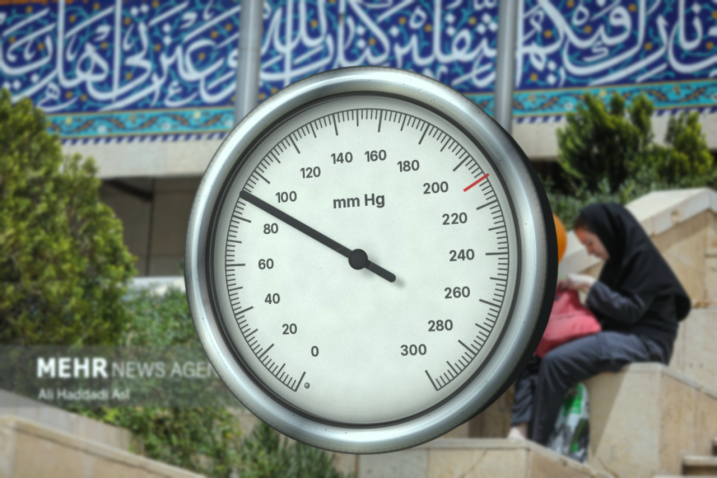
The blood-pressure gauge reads 90 mmHg
